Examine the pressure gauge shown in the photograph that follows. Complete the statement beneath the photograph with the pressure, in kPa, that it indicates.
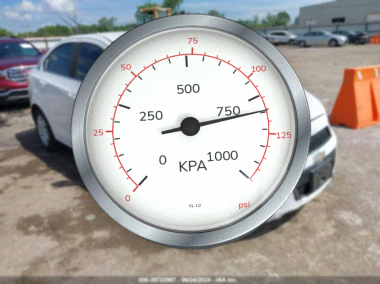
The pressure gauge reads 800 kPa
